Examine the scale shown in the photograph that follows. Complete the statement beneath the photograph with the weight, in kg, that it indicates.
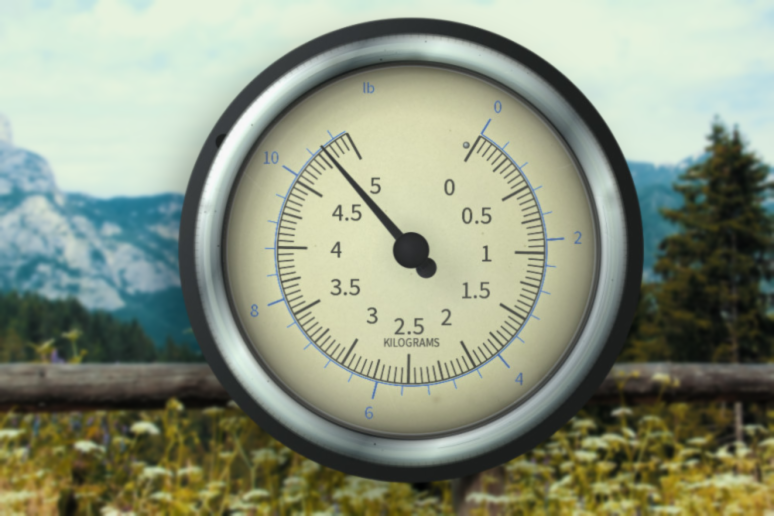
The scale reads 4.8 kg
